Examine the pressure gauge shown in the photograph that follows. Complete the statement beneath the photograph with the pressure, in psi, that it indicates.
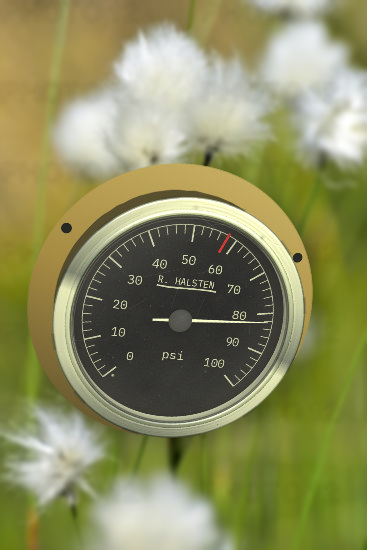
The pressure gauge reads 82 psi
